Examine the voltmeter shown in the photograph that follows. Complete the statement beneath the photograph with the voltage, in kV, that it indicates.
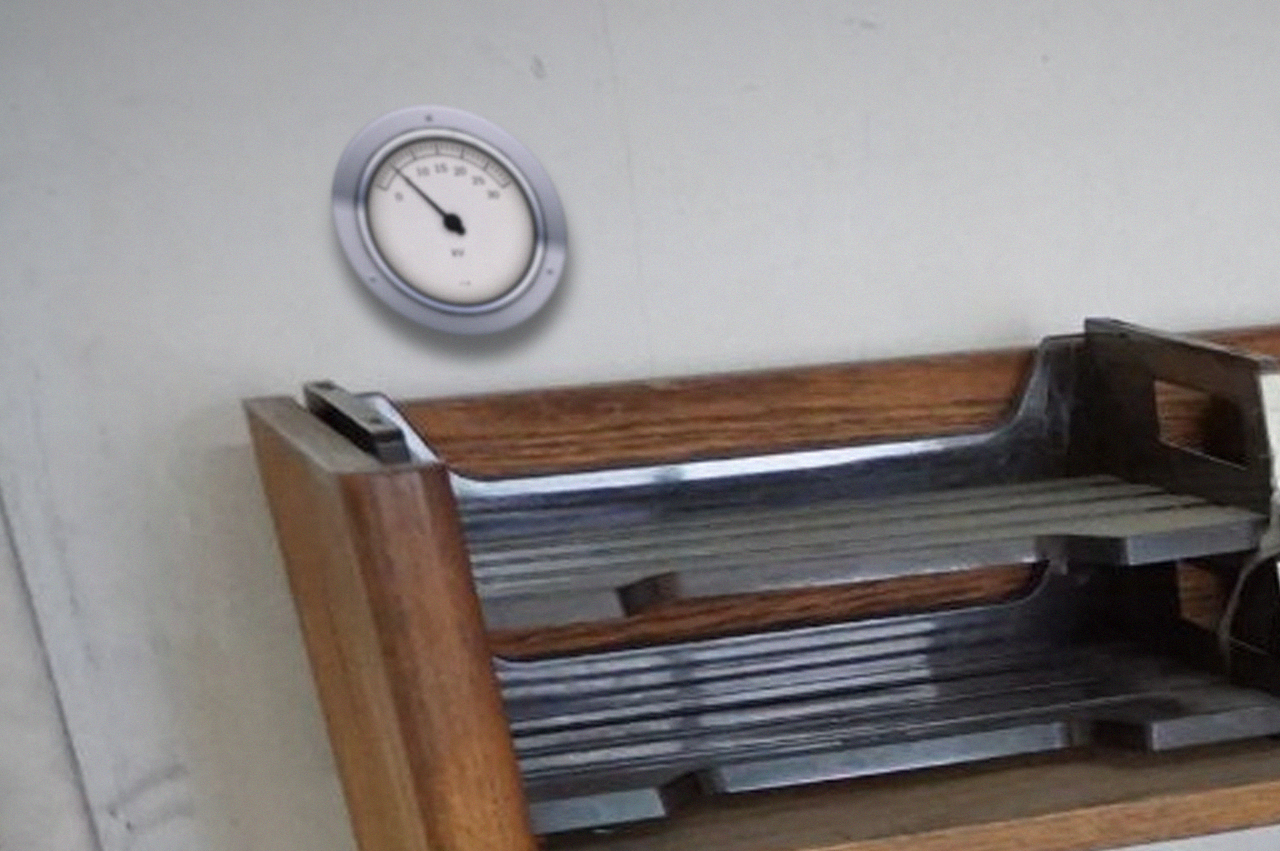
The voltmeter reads 5 kV
